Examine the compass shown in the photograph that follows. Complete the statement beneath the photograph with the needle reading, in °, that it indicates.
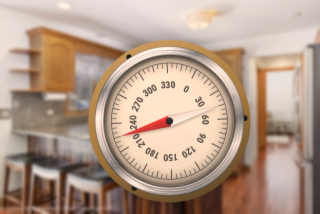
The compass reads 225 °
